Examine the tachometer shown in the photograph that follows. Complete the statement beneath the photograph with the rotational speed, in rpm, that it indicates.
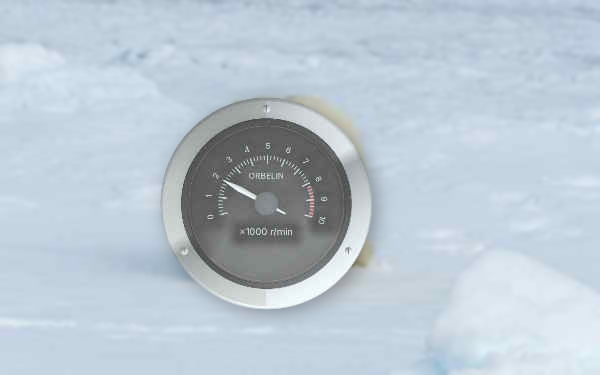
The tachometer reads 2000 rpm
